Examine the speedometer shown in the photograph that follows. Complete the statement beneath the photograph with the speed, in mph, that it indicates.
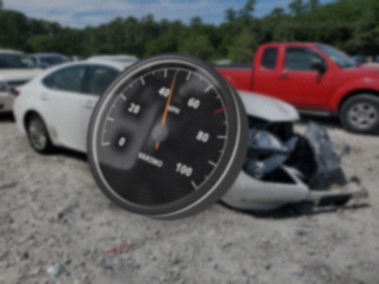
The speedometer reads 45 mph
